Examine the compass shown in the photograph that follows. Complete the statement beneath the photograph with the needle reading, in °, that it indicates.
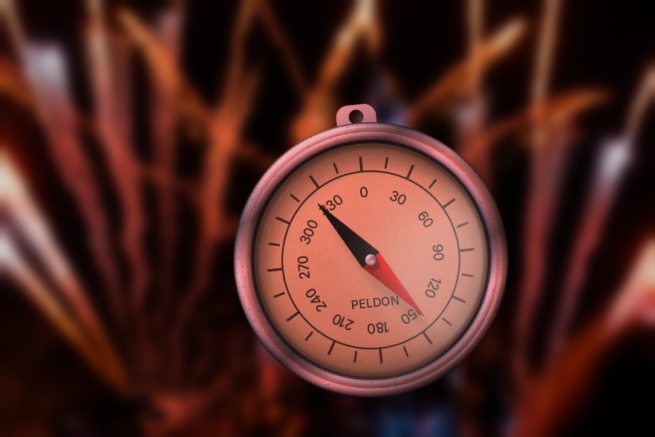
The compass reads 142.5 °
